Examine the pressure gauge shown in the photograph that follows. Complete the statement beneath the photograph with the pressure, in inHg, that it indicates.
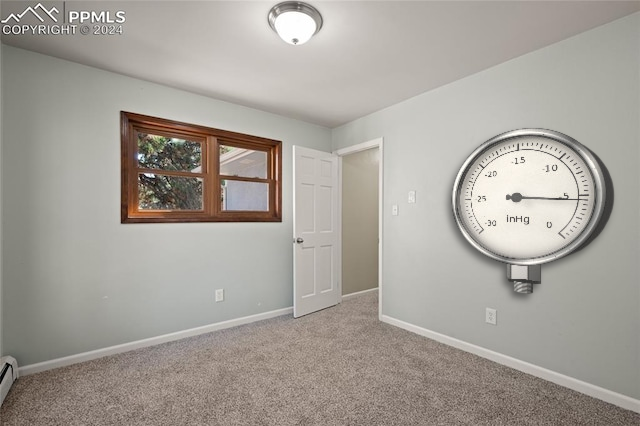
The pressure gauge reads -4.5 inHg
